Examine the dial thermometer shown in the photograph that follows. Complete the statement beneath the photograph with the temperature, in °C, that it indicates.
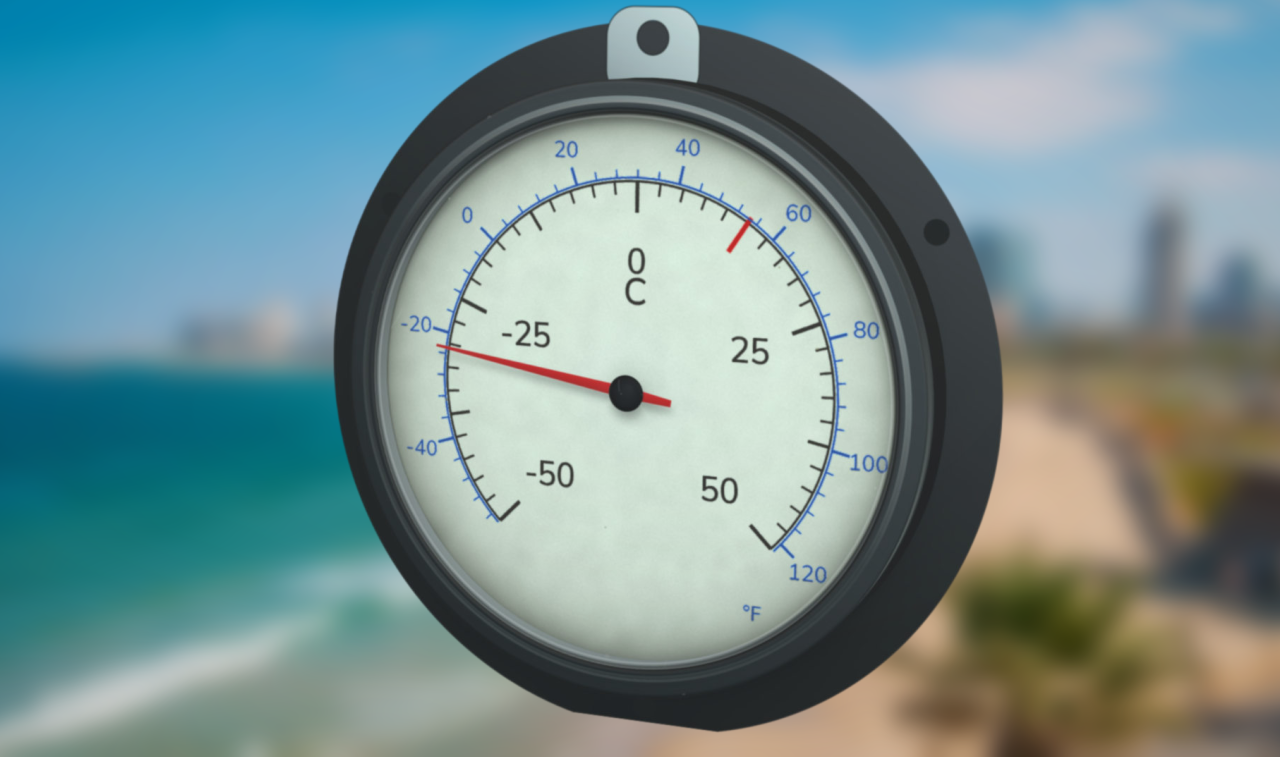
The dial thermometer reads -30 °C
